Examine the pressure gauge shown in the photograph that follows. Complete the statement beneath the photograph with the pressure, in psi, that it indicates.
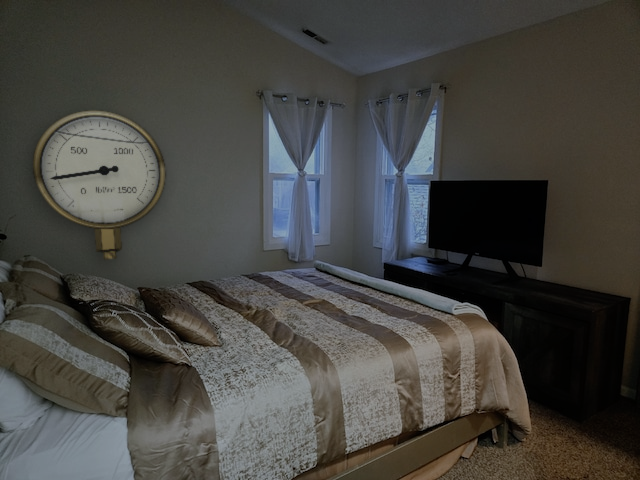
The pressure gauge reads 200 psi
